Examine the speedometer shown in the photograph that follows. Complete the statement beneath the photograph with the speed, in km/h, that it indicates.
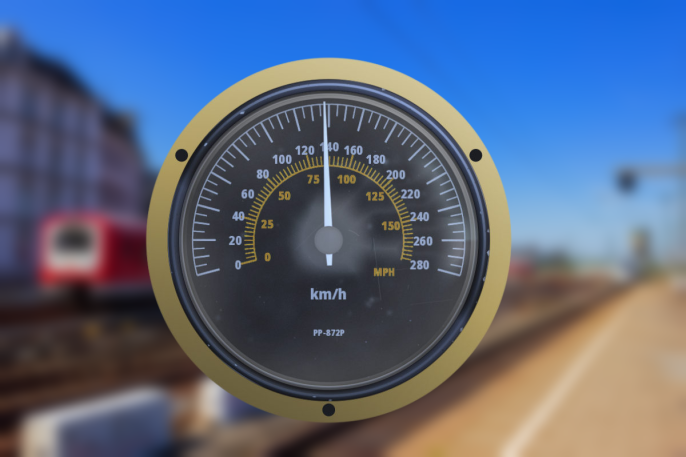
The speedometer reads 137.5 km/h
